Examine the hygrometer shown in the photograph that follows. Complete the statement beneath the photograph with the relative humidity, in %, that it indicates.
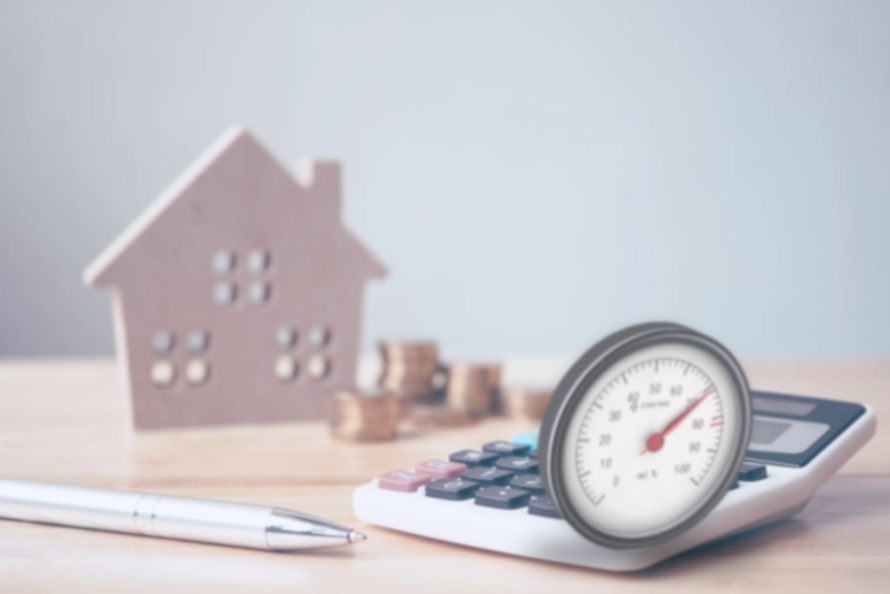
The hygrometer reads 70 %
